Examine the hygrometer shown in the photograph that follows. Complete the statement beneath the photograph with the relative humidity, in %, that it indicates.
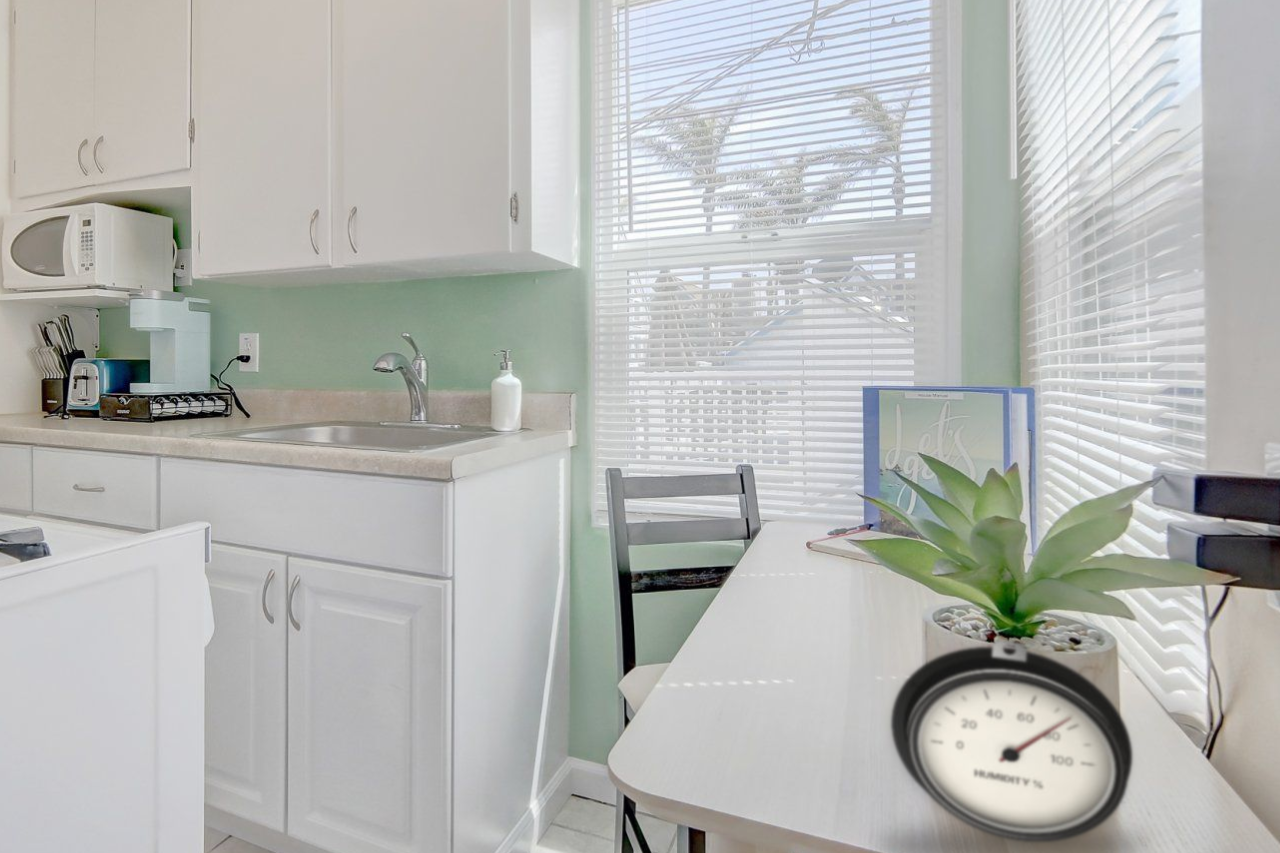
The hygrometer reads 75 %
